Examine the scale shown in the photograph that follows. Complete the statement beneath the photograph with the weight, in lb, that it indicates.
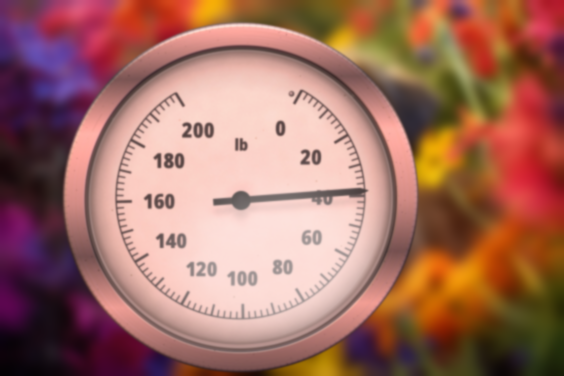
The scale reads 38 lb
